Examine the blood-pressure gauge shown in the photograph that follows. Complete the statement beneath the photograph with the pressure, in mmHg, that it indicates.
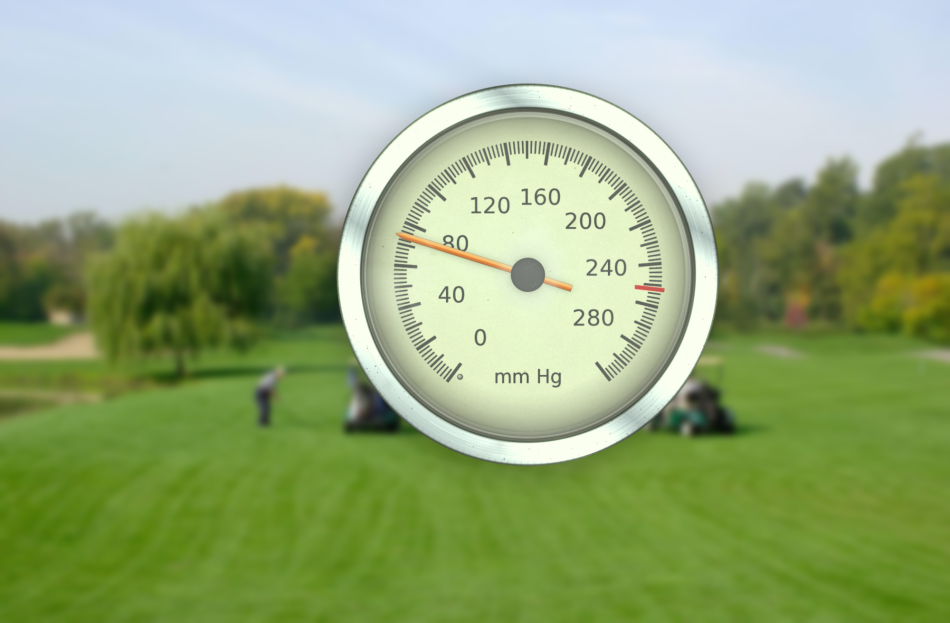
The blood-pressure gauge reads 74 mmHg
